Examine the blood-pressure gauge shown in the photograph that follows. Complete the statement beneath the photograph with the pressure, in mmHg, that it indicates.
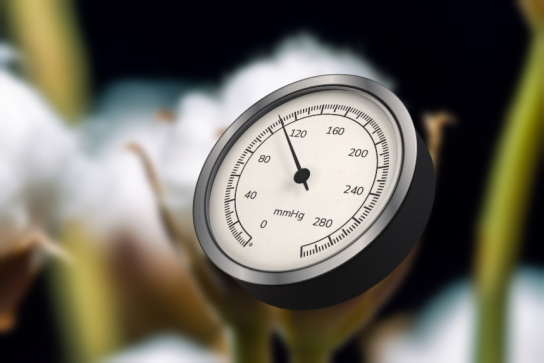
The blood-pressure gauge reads 110 mmHg
